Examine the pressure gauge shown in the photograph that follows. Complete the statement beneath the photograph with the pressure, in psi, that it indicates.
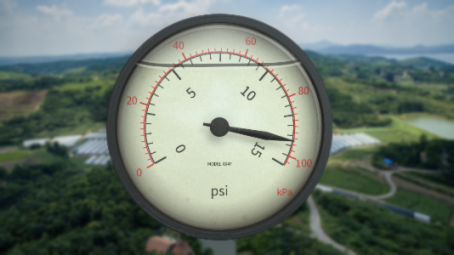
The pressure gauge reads 13.75 psi
